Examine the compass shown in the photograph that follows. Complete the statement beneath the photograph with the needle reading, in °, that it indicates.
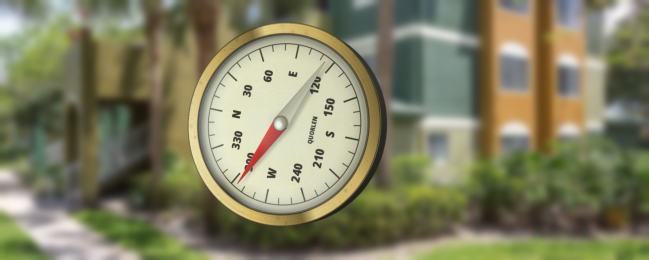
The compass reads 295 °
